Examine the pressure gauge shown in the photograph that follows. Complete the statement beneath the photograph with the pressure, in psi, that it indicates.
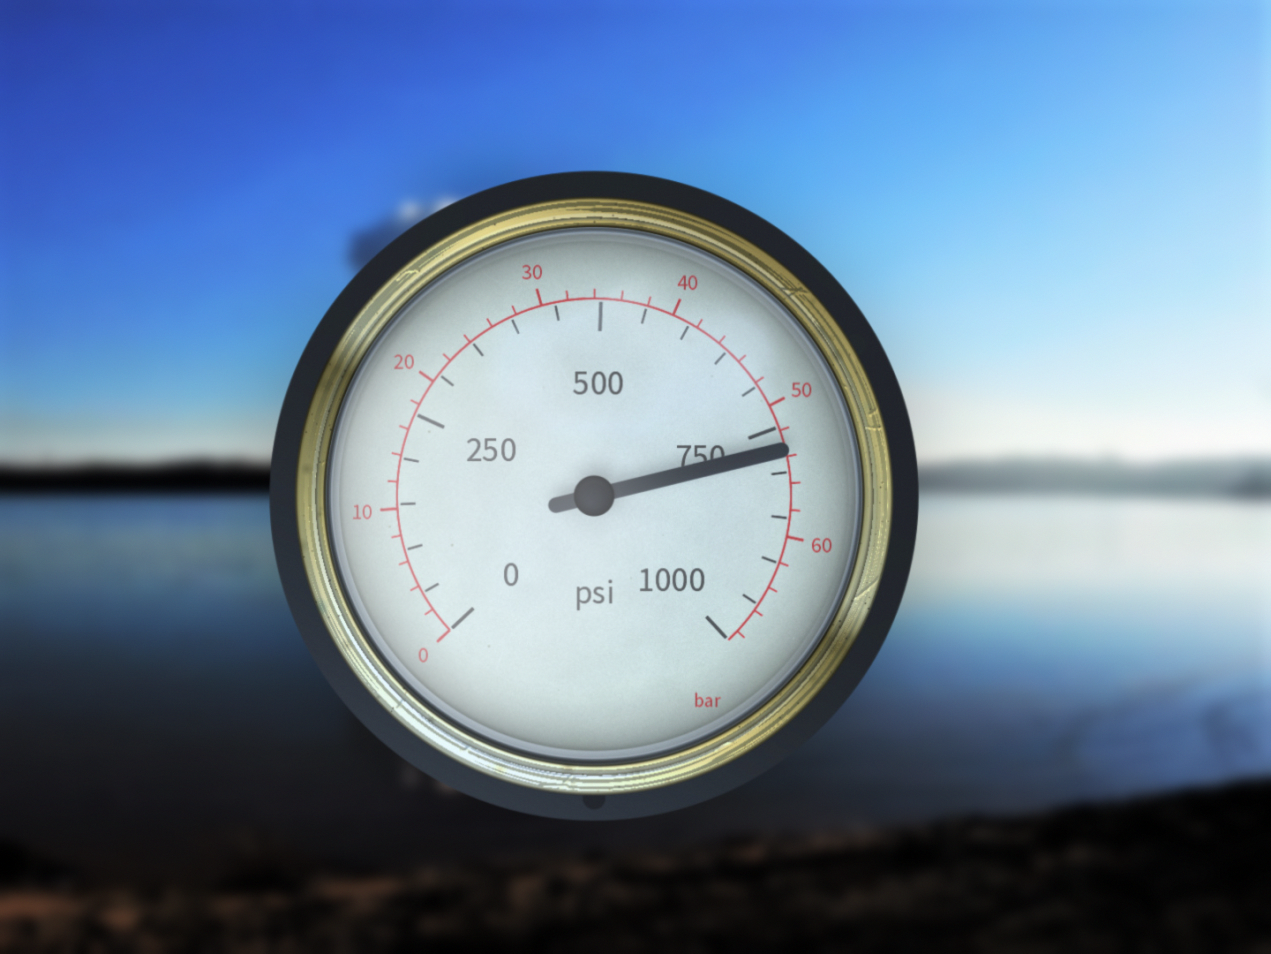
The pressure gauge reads 775 psi
